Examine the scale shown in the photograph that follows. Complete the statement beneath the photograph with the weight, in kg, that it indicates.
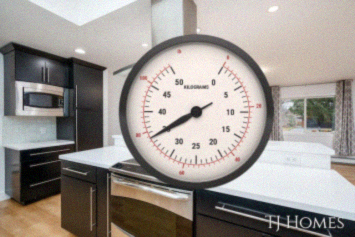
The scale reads 35 kg
